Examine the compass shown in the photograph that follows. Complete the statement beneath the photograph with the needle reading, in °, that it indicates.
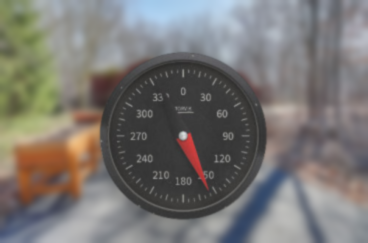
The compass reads 155 °
